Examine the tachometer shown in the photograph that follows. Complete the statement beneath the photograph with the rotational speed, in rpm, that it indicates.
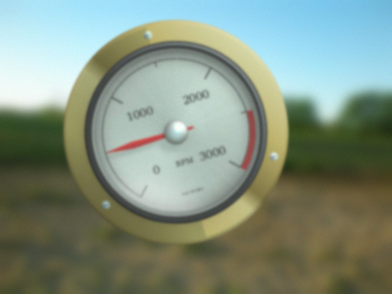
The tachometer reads 500 rpm
